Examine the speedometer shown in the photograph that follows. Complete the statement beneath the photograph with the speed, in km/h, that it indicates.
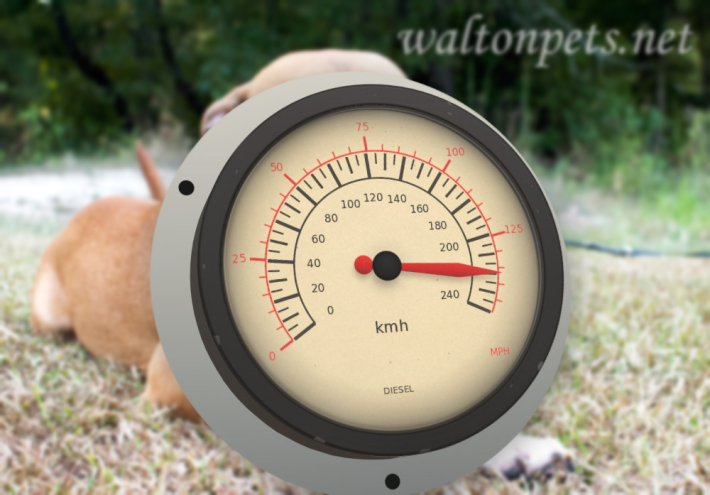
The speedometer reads 220 km/h
